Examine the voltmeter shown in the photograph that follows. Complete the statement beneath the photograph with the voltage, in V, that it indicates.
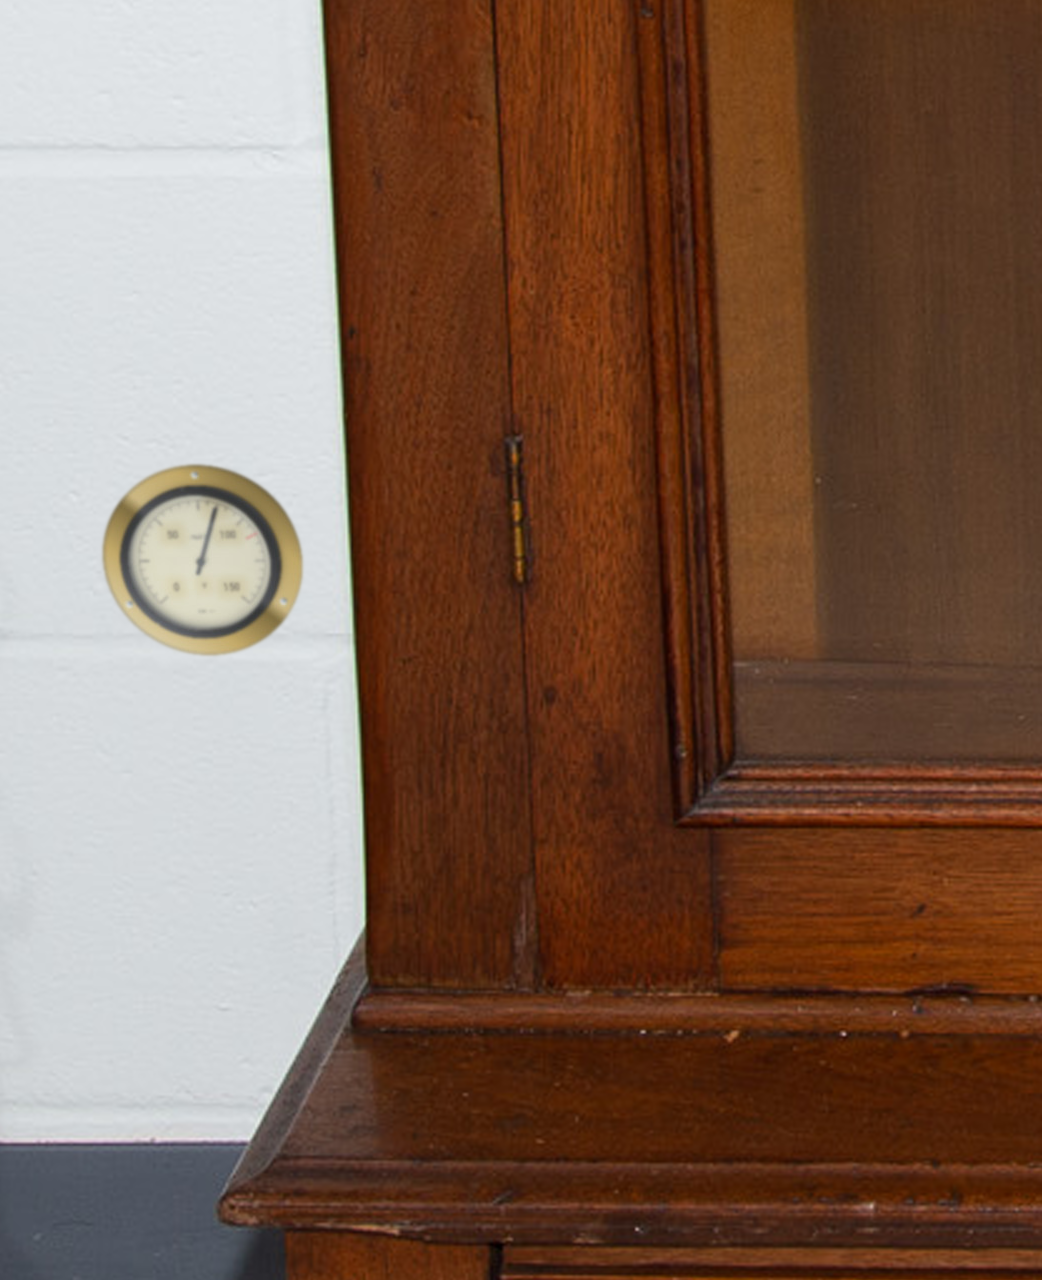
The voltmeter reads 85 V
